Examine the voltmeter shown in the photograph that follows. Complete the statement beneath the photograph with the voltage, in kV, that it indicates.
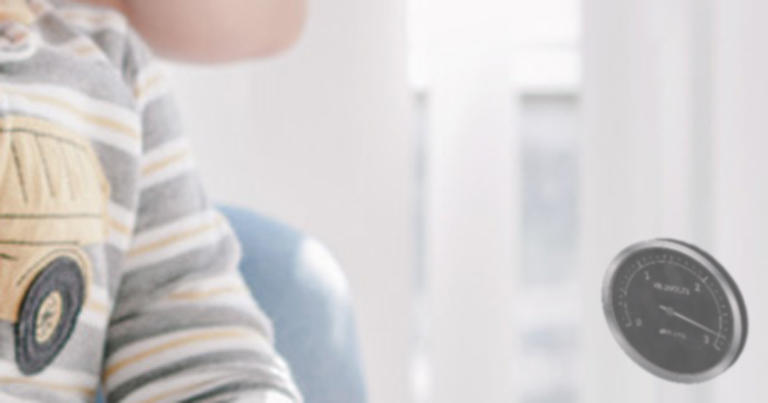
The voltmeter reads 2.8 kV
